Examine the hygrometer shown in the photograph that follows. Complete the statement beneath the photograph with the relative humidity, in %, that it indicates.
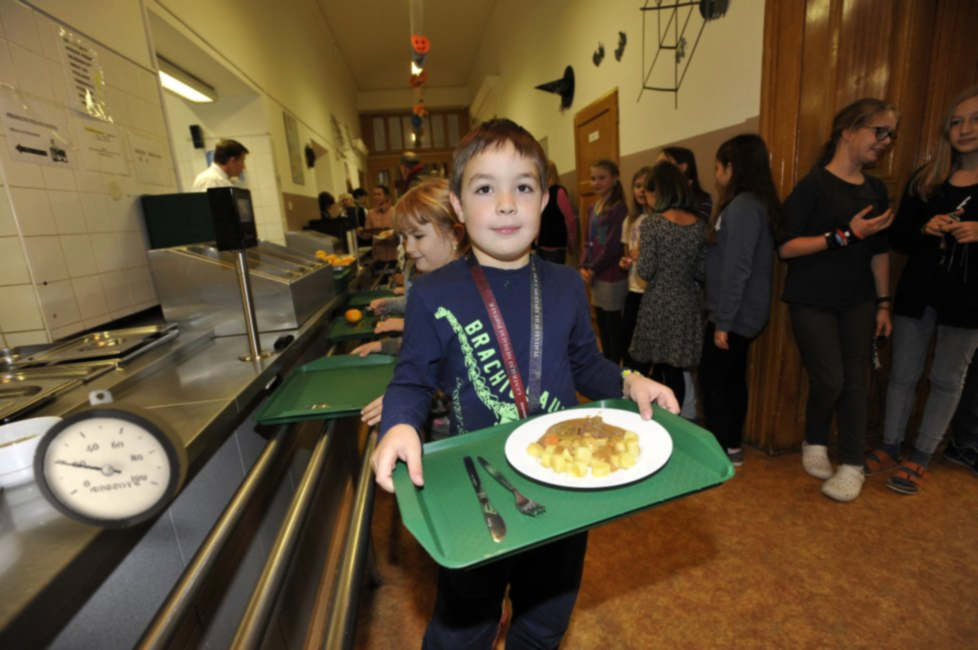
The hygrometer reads 20 %
